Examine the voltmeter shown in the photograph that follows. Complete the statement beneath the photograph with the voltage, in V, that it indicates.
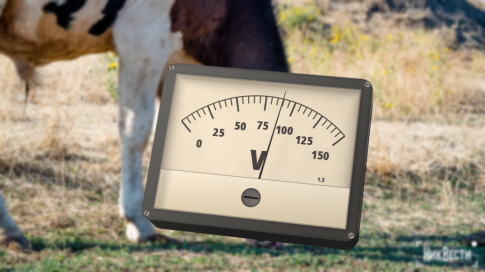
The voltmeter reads 90 V
